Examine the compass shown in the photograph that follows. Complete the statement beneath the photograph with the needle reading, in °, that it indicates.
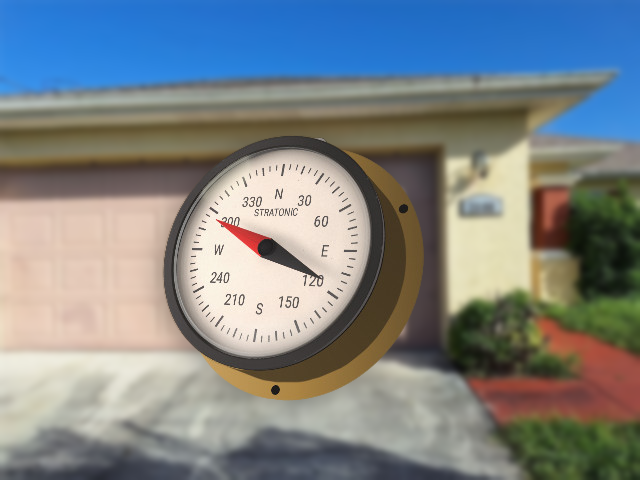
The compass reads 295 °
